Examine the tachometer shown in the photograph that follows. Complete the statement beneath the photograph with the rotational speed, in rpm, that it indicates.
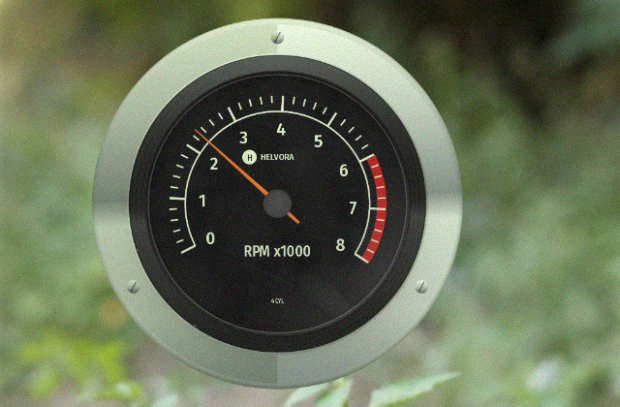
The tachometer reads 2300 rpm
